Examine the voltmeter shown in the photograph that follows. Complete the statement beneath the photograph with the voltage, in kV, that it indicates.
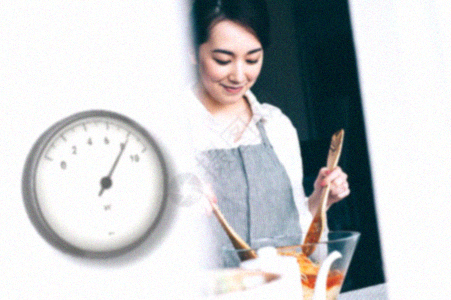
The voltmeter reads 8 kV
